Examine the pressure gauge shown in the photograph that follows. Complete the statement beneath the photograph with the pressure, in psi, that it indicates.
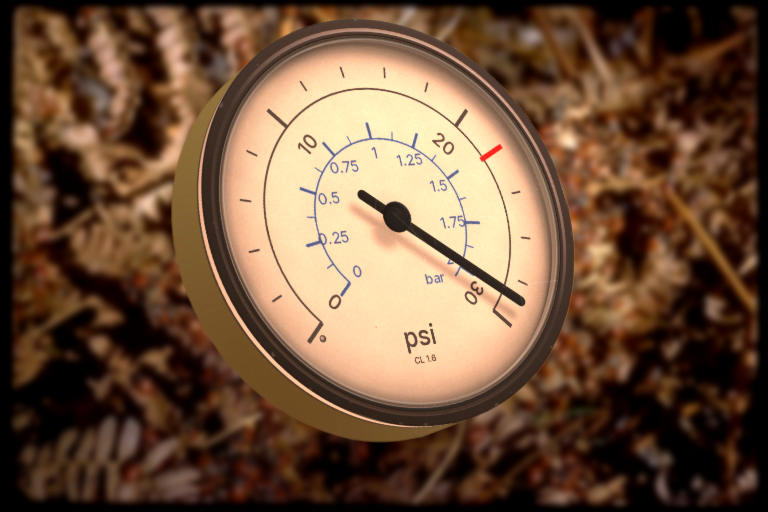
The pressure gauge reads 29 psi
